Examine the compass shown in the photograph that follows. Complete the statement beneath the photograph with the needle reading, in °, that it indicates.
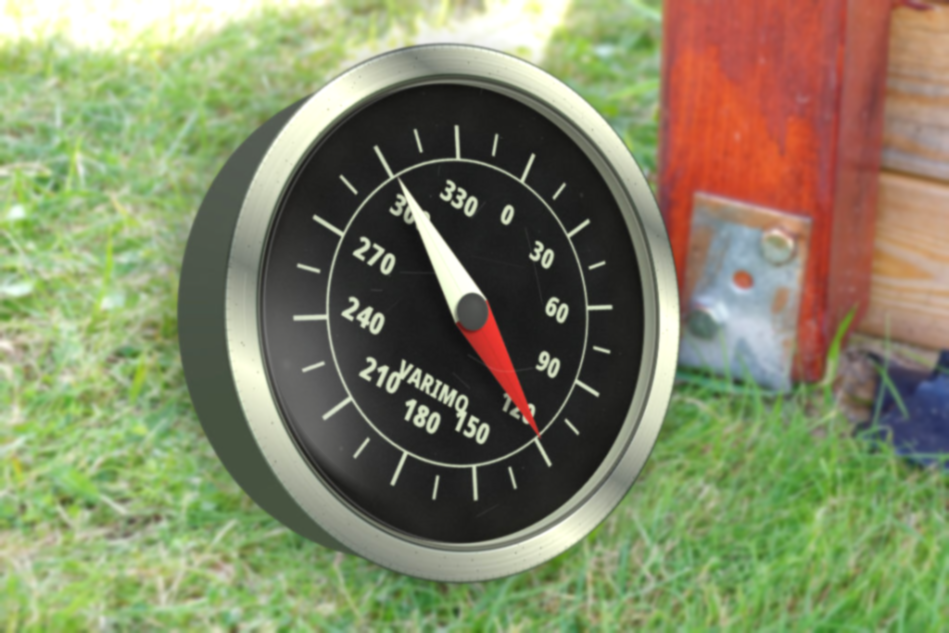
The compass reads 120 °
